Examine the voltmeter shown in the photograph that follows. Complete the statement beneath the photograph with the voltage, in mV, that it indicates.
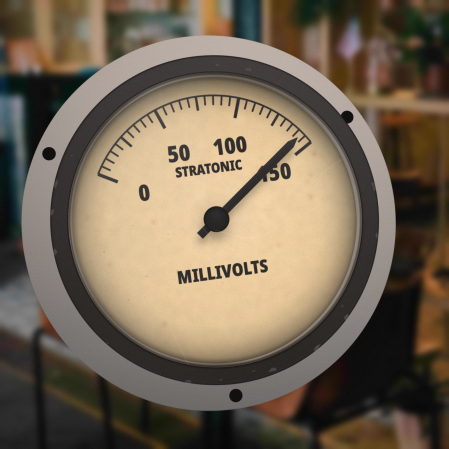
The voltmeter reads 142.5 mV
